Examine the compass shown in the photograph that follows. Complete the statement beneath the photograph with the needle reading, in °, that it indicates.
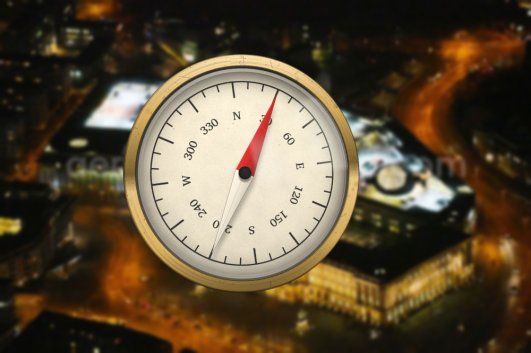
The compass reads 30 °
